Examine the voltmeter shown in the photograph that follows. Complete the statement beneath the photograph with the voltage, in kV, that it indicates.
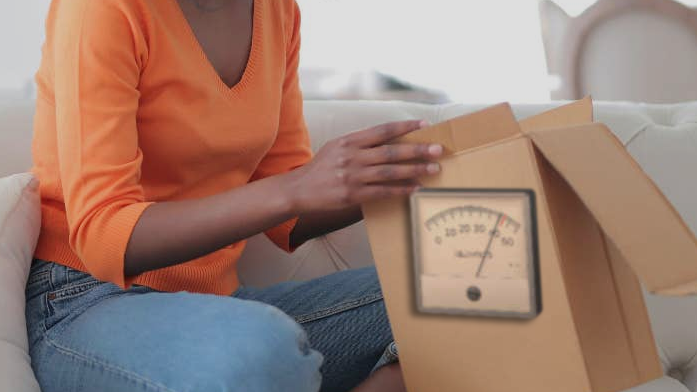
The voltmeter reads 40 kV
